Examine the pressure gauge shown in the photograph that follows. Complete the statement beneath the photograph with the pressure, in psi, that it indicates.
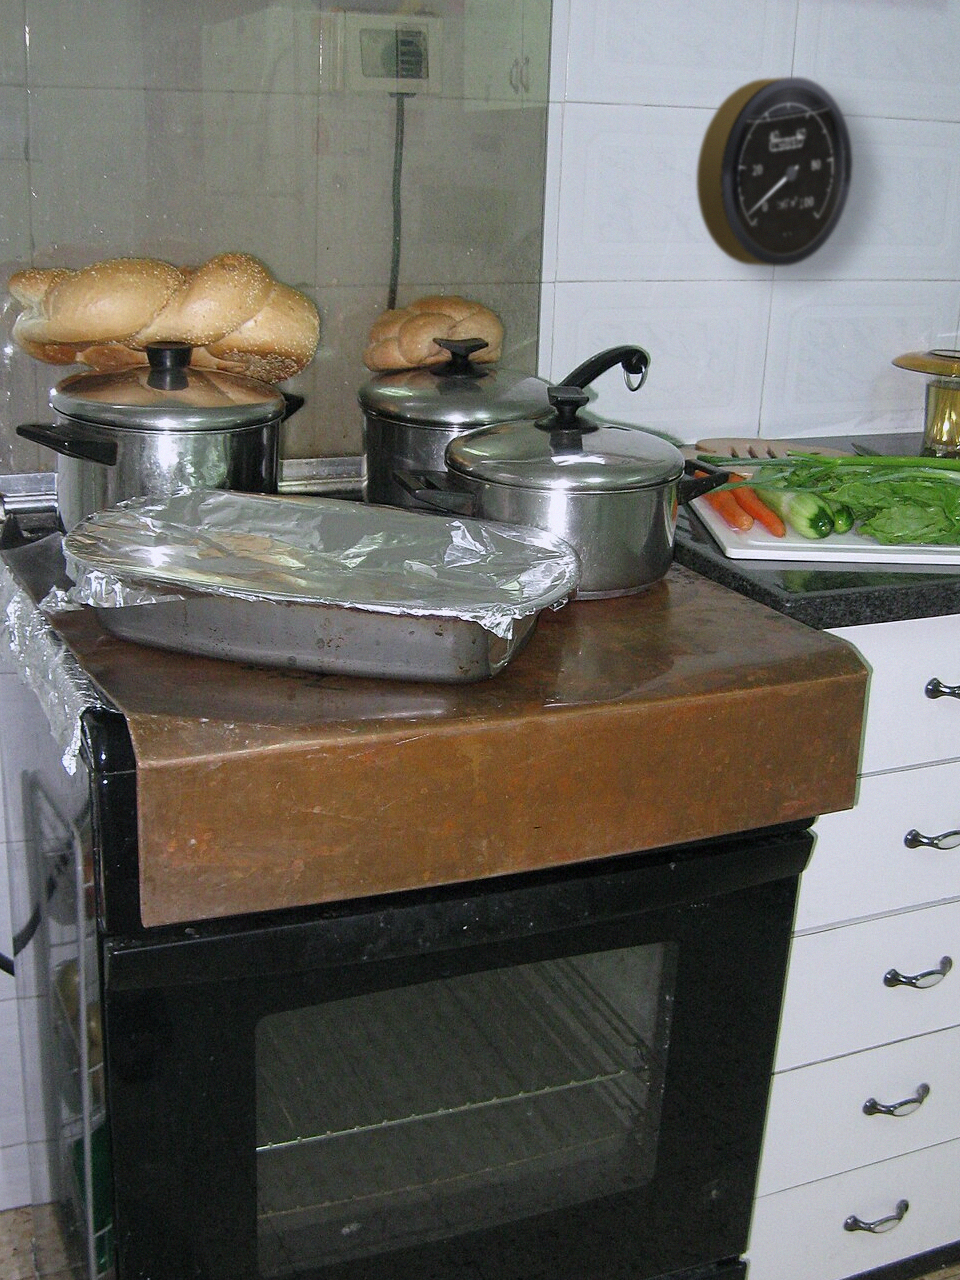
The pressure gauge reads 5 psi
